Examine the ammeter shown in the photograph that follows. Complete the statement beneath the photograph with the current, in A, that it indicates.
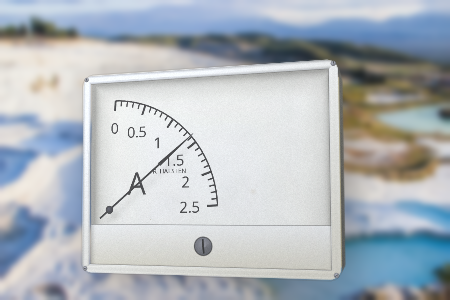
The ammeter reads 1.4 A
